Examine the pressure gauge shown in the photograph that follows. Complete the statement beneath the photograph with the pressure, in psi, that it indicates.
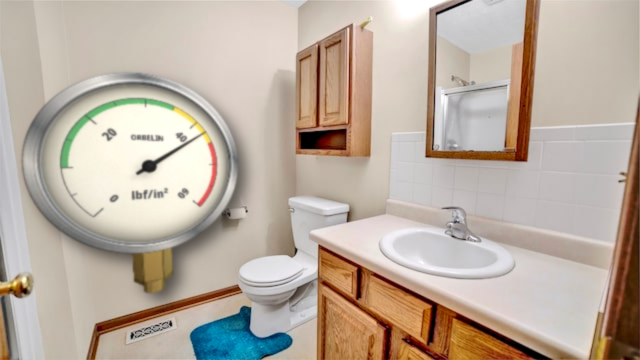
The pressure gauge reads 42.5 psi
